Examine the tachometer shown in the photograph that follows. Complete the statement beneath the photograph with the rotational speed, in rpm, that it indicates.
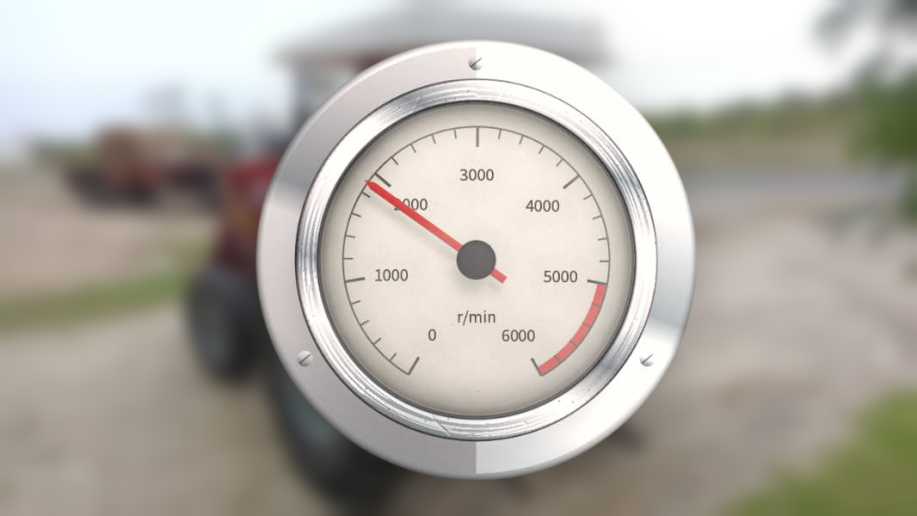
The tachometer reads 1900 rpm
